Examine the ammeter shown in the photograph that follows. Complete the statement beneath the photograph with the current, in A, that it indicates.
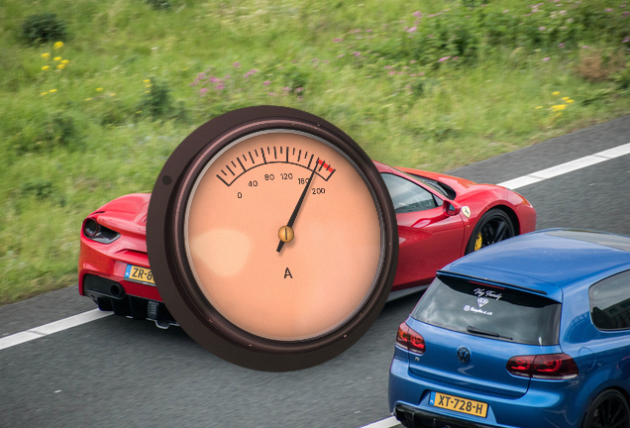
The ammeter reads 170 A
